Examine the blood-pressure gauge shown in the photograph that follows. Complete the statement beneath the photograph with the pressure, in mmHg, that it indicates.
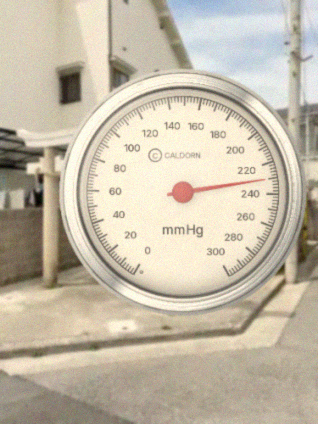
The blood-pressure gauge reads 230 mmHg
